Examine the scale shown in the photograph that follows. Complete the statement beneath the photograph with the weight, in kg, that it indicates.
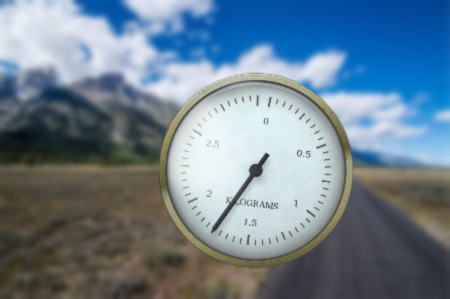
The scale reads 1.75 kg
